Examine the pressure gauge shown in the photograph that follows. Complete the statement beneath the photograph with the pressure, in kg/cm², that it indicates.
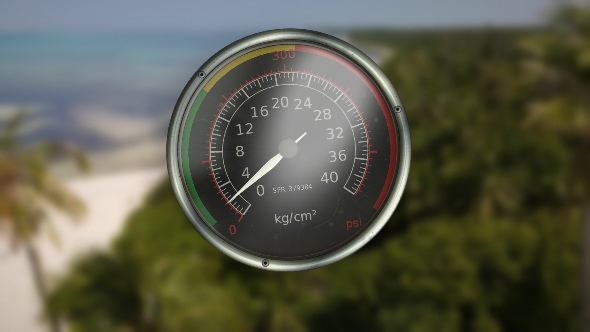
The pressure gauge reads 2 kg/cm²
